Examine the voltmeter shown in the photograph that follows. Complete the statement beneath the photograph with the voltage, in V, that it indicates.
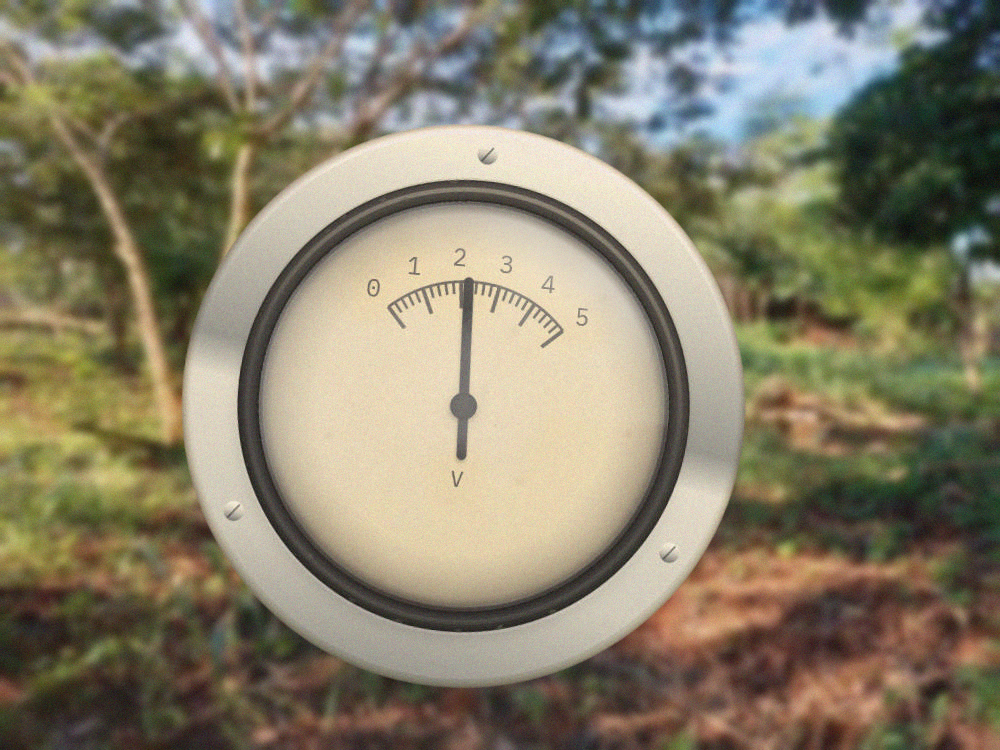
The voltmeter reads 2.2 V
